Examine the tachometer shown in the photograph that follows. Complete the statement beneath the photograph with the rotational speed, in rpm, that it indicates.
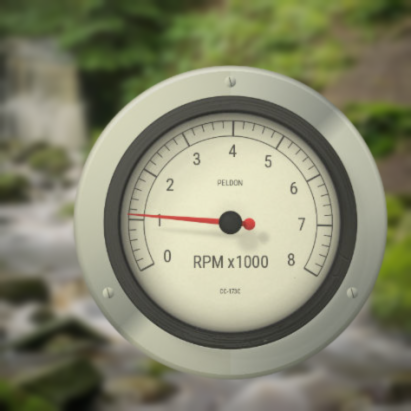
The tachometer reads 1100 rpm
